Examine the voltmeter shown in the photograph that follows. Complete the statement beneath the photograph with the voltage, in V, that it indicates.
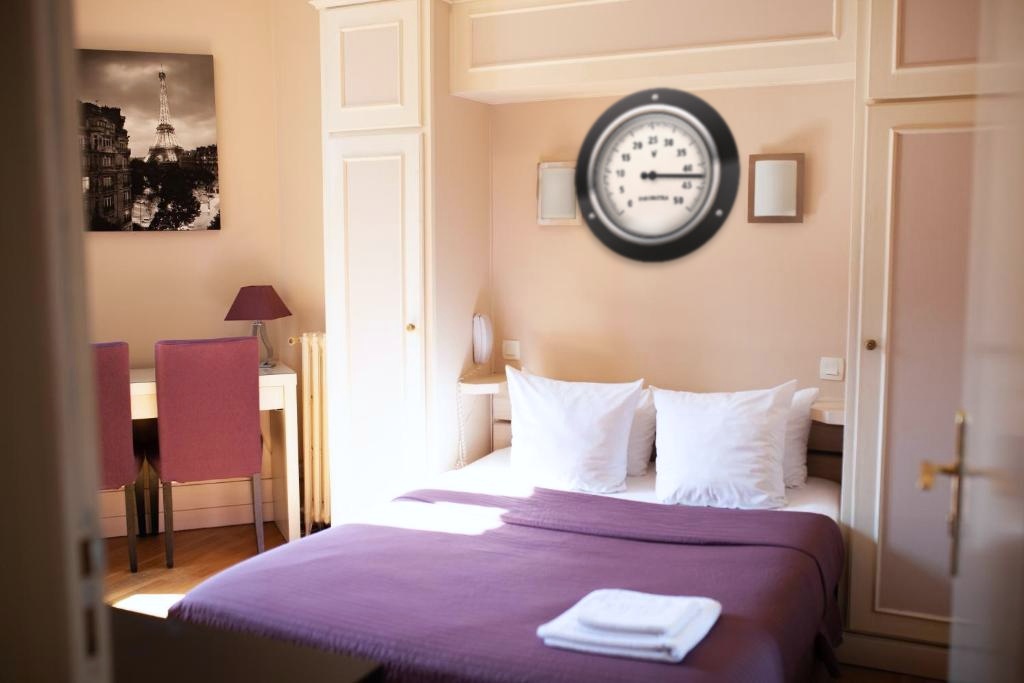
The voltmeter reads 42.5 V
